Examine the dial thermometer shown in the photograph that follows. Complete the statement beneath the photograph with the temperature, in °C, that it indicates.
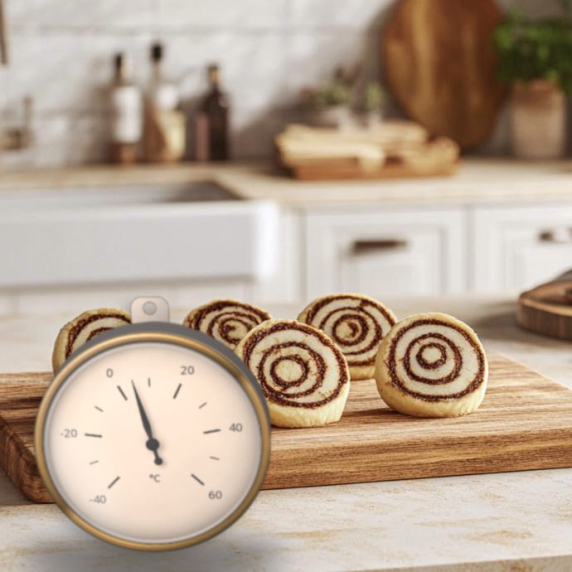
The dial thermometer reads 5 °C
